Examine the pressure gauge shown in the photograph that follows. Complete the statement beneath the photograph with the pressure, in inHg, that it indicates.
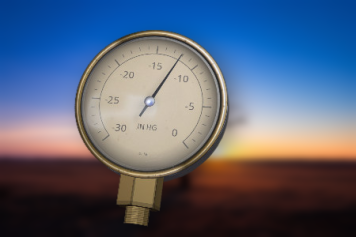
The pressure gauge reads -12 inHg
